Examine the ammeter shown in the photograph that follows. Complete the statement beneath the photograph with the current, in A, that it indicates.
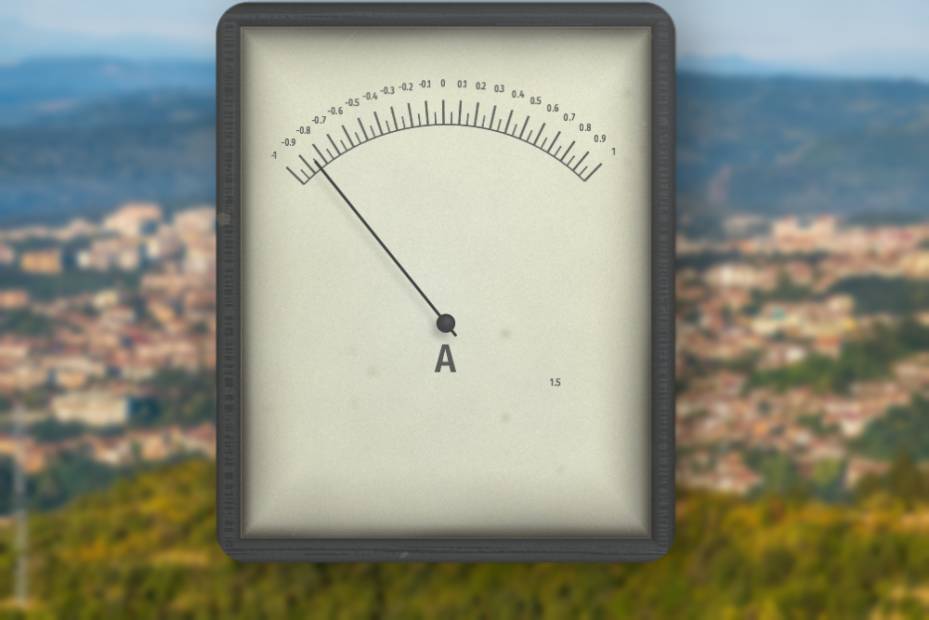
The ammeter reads -0.85 A
